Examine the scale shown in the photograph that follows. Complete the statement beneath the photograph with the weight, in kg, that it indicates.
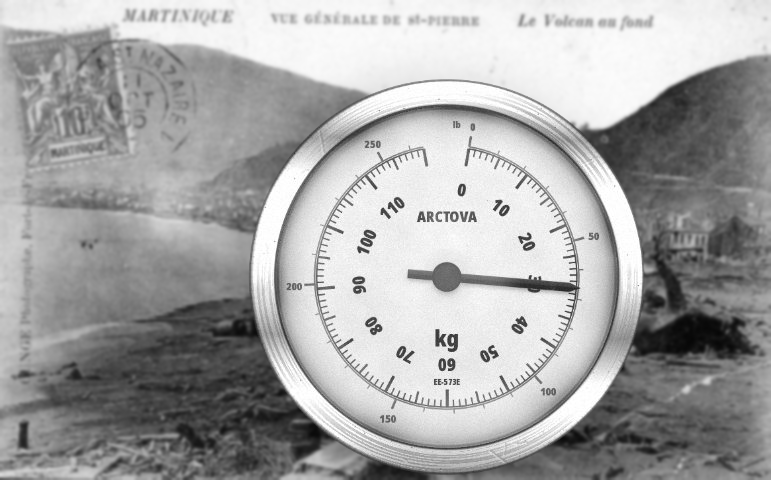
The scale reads 30 kg
